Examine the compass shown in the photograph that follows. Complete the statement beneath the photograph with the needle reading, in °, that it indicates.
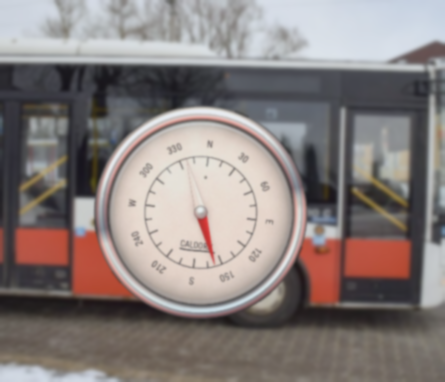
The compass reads 157.5 °
